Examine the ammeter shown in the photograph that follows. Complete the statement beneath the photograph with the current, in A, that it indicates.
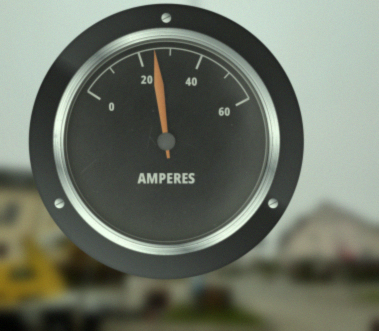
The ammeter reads 25 A
